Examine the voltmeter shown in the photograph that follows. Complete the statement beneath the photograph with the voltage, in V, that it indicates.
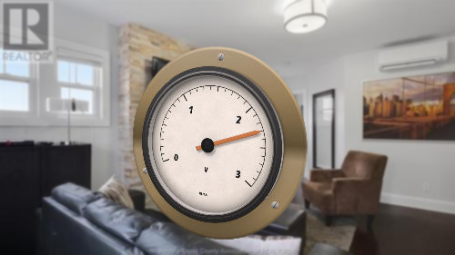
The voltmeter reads 2.3 V
